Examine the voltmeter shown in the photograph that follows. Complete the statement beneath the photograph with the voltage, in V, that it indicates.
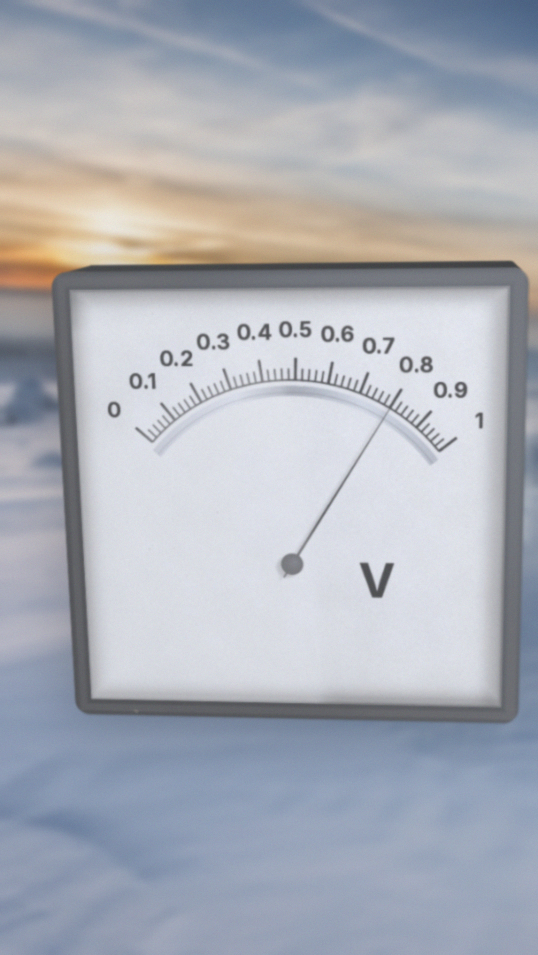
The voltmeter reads 0.8 V
